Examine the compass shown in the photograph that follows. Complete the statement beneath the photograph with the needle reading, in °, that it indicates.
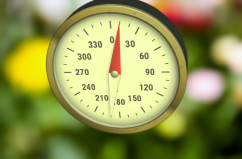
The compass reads 10 °
